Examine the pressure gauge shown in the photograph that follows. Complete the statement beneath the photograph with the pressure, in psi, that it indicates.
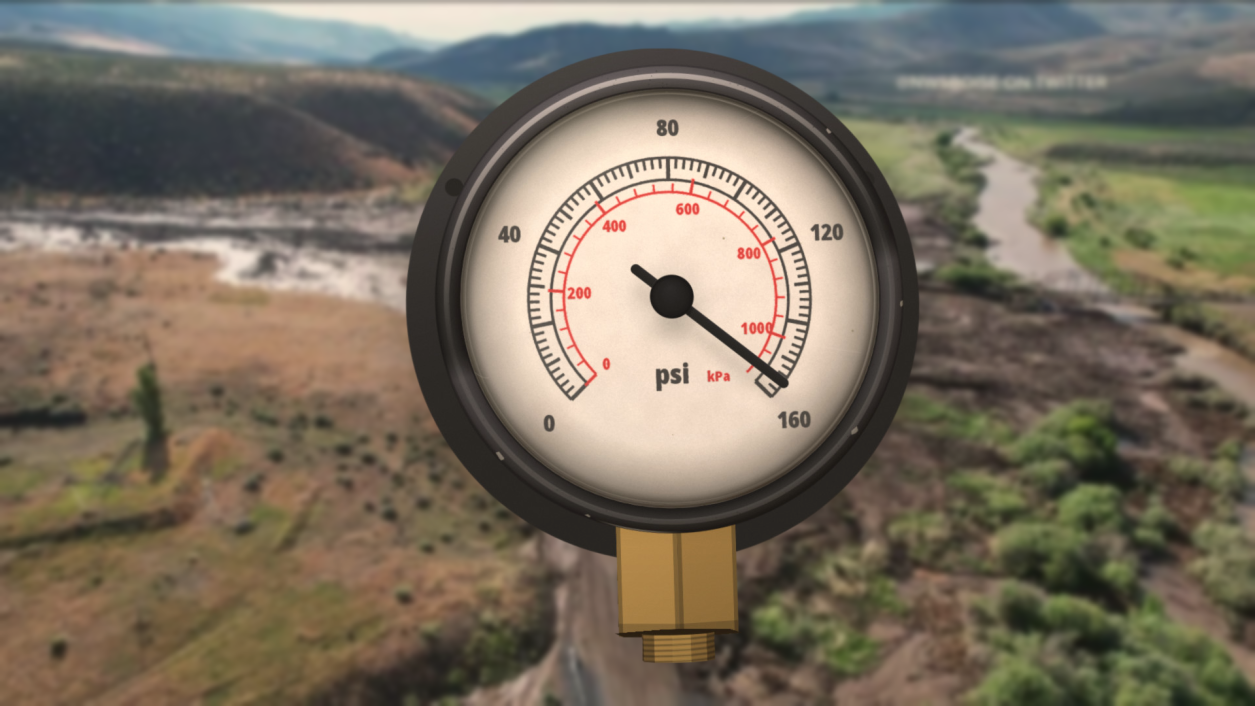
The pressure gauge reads 156 psi
